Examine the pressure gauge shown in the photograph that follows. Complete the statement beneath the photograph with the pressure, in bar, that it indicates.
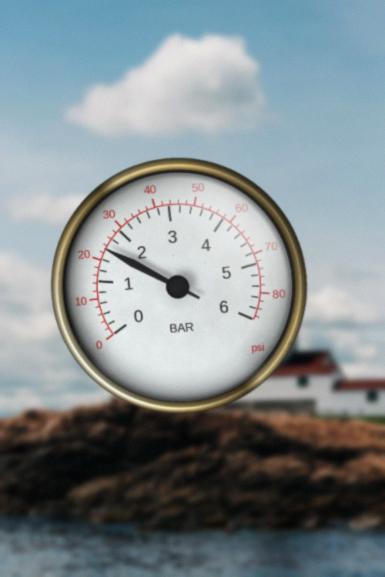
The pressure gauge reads 1.6 bar
